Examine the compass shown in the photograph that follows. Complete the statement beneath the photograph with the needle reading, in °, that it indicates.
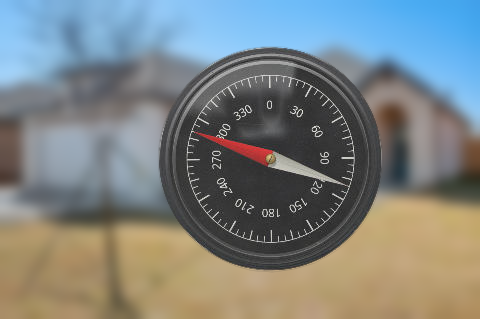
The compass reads 290 °
